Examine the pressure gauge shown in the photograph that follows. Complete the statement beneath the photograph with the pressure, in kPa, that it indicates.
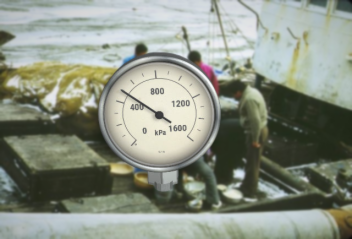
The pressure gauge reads 500 kPa
